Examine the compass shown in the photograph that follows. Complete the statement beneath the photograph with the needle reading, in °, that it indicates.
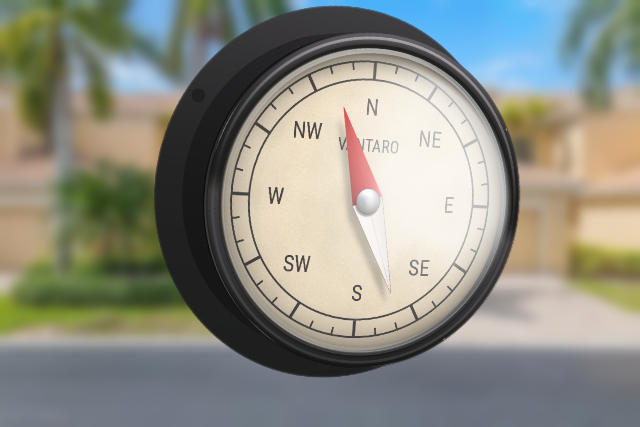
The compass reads 340 °
